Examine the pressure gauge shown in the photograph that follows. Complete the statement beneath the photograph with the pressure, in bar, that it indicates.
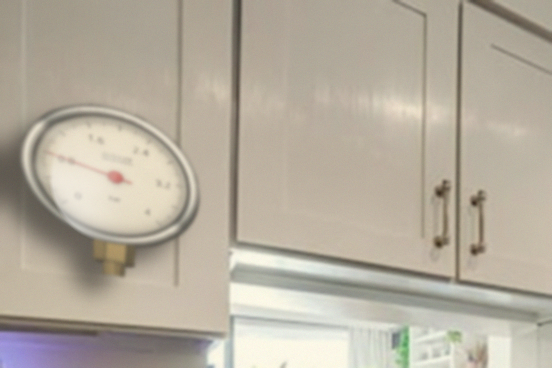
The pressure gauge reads 0.8 bar
